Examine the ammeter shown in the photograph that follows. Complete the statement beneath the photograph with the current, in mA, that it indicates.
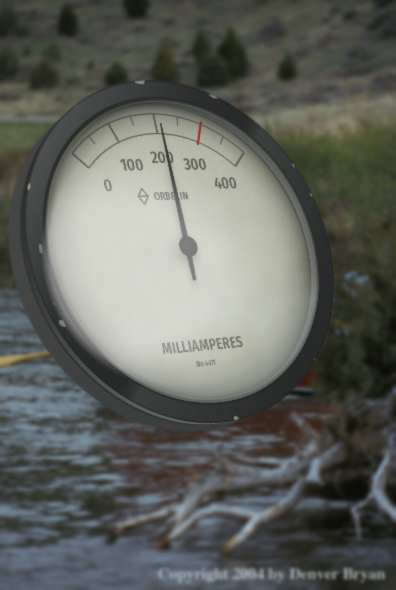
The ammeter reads 200 mA
